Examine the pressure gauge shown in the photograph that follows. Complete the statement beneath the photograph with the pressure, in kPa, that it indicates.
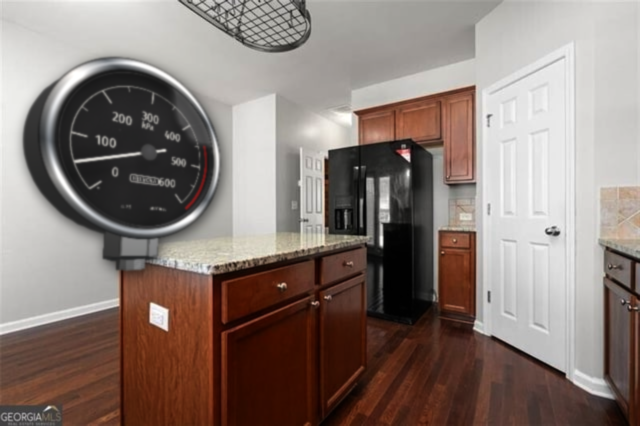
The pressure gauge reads 50 kPa
